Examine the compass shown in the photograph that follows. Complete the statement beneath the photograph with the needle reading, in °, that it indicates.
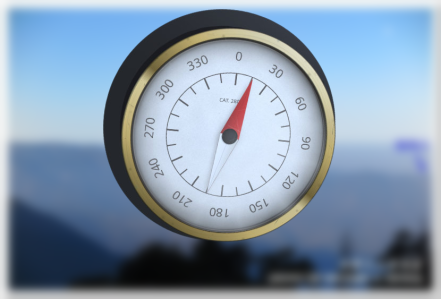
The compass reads 15 °
